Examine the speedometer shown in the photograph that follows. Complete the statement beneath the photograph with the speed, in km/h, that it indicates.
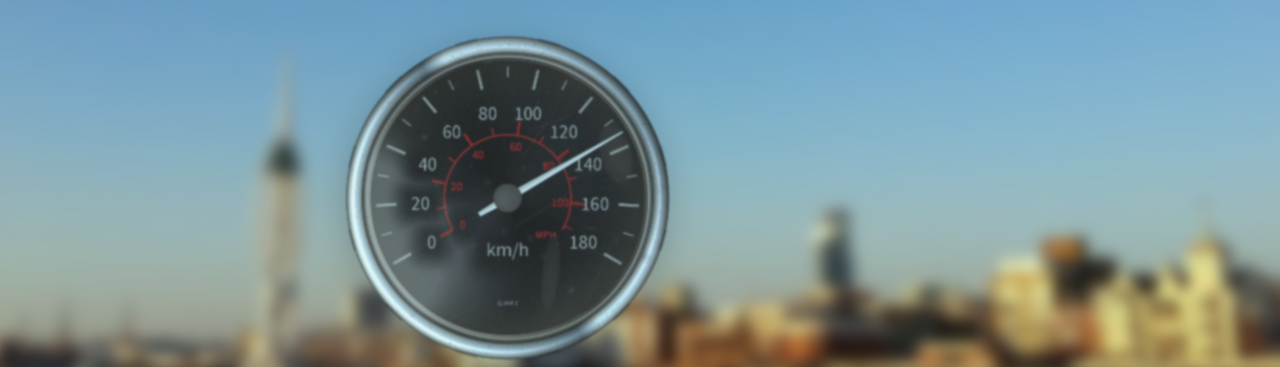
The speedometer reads 135 km/h
